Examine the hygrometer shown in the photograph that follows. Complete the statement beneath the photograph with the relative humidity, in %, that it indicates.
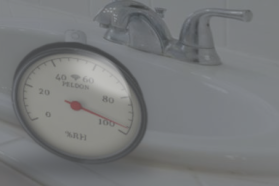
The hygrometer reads 96 %
